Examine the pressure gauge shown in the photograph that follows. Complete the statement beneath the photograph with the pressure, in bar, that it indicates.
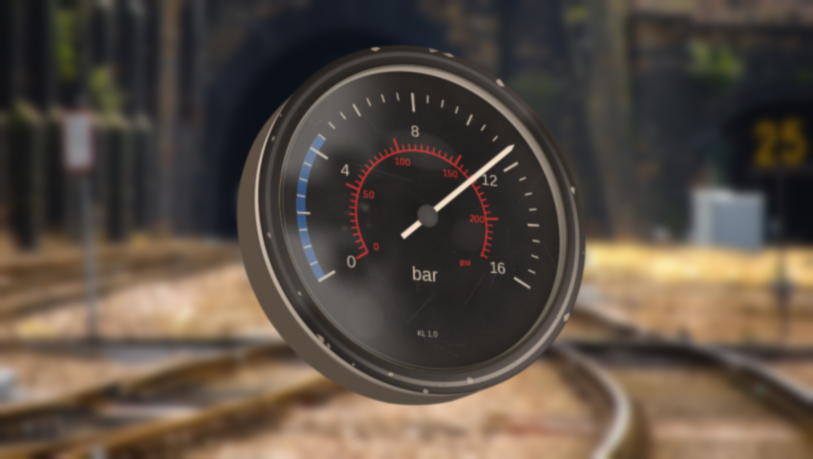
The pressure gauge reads 11.5 bar
